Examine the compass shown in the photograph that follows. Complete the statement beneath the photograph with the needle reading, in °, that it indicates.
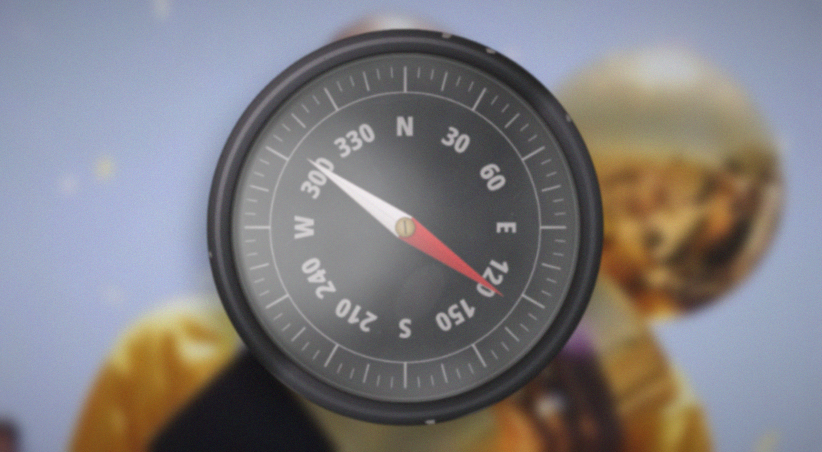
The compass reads 125 °
